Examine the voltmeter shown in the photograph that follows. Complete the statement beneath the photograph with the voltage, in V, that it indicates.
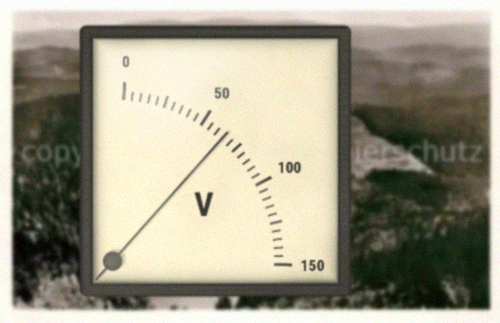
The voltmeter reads 65 V
